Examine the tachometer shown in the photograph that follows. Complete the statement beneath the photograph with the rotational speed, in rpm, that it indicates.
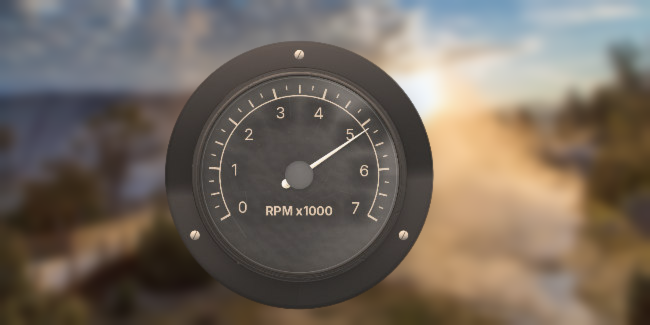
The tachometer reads 5125 rpm
